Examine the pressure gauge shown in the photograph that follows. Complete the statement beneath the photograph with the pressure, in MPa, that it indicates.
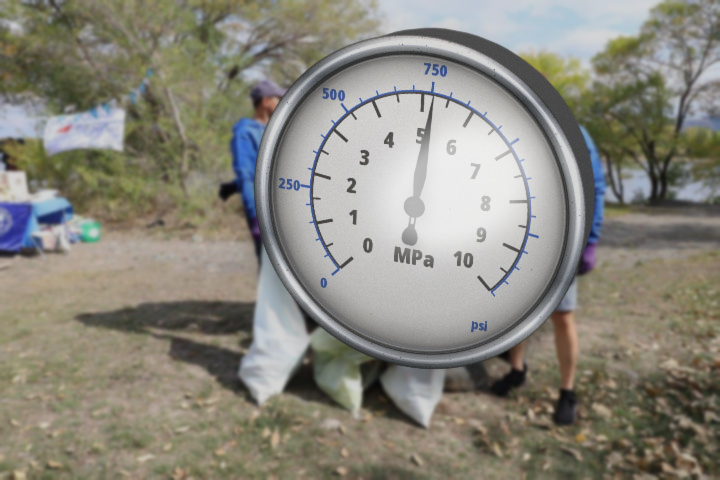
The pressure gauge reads 5.25 MPa
